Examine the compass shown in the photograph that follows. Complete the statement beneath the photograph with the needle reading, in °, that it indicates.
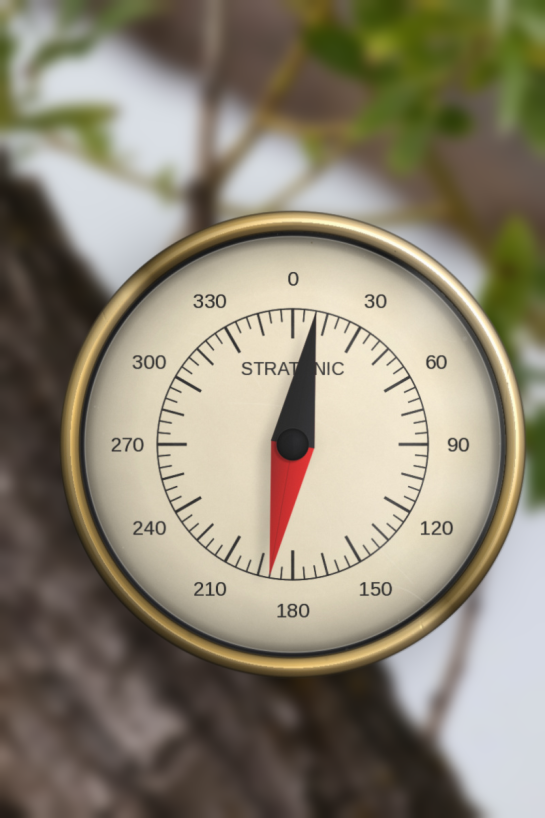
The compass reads 190 °
